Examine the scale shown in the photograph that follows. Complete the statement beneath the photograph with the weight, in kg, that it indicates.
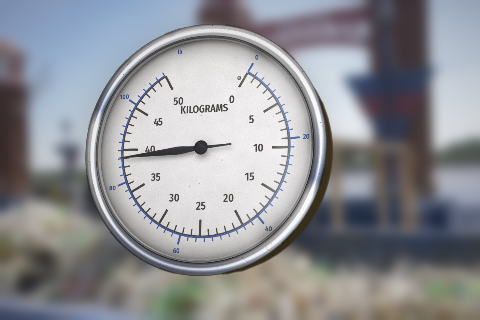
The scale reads 39 kg
